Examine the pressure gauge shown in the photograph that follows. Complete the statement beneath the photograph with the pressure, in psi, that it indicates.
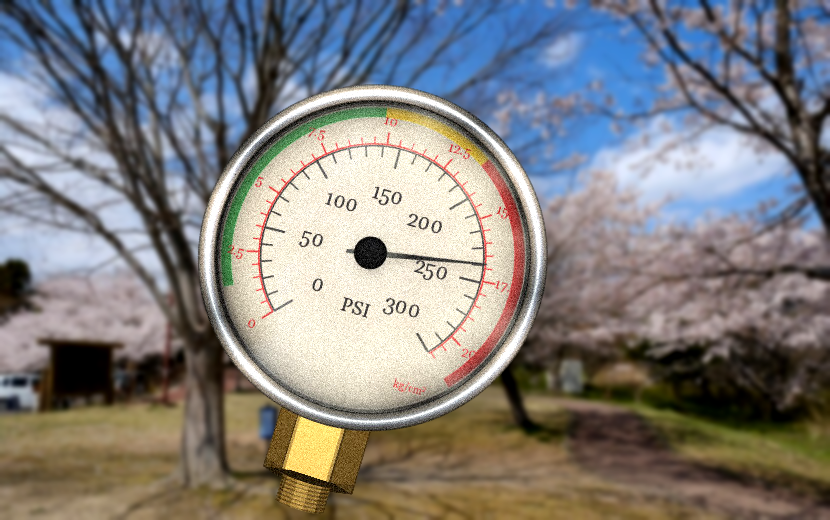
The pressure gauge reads 240 psi
